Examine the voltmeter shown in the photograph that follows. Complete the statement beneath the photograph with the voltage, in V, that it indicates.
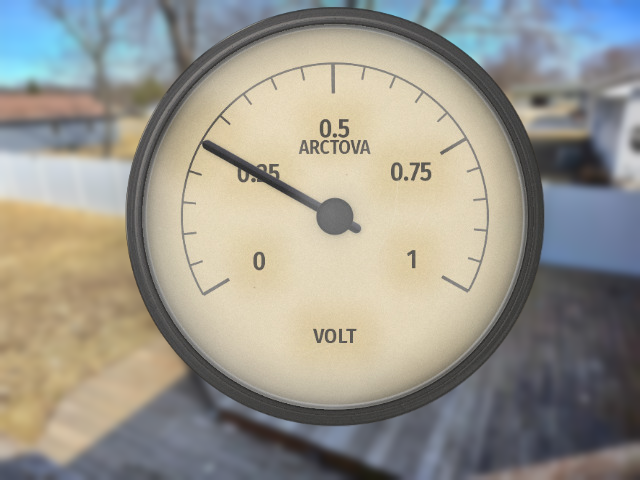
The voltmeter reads 0.25 V
